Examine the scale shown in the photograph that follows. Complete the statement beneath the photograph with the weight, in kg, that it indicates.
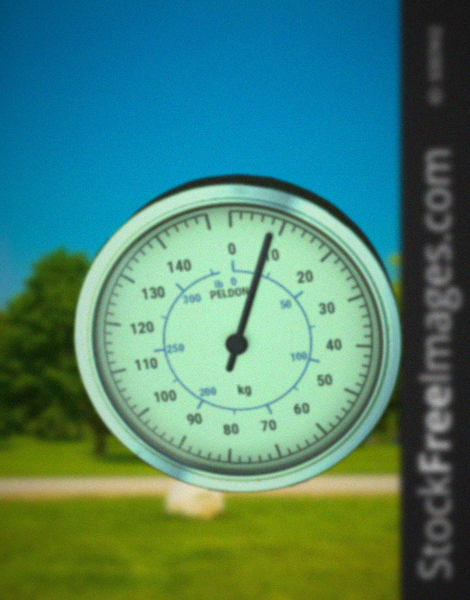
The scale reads 8 kg
